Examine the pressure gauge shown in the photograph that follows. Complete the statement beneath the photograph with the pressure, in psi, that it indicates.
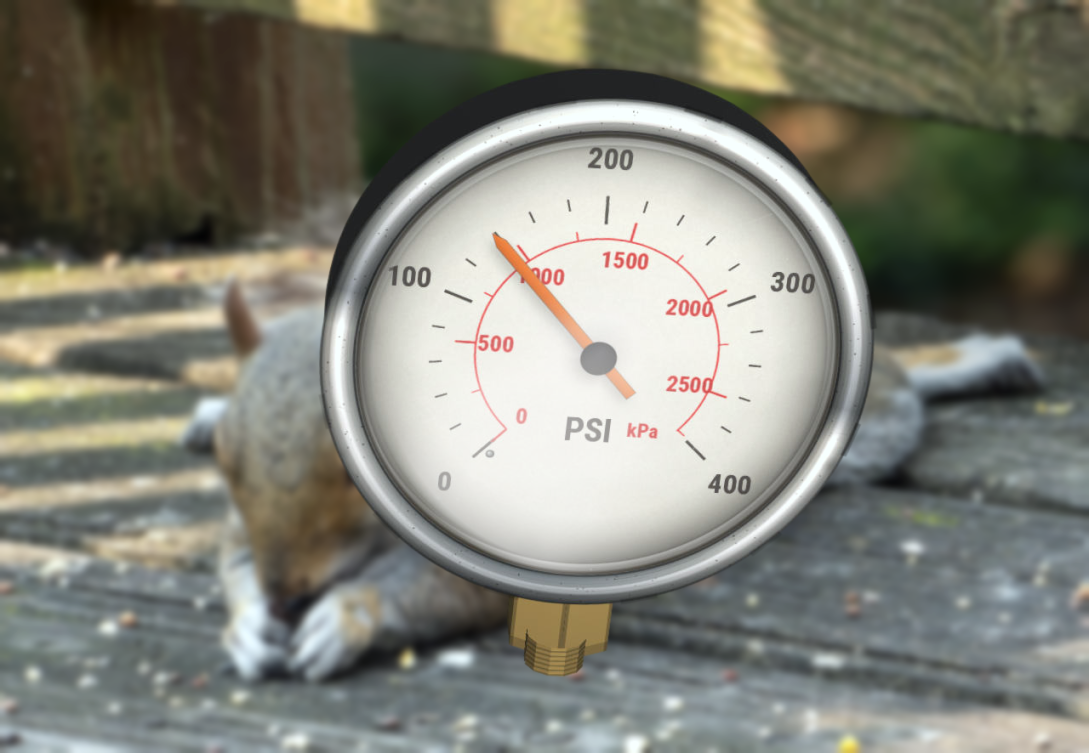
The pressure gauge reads 140 psi
